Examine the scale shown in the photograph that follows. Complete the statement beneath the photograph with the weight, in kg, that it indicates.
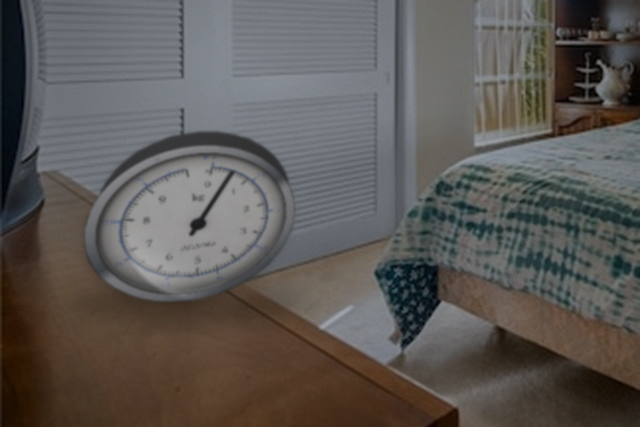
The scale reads 0.5 kg
